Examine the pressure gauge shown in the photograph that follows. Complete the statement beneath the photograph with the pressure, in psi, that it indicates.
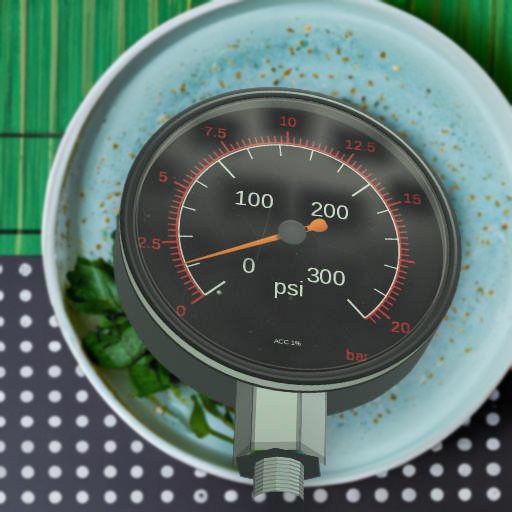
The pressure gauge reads 20 psi
